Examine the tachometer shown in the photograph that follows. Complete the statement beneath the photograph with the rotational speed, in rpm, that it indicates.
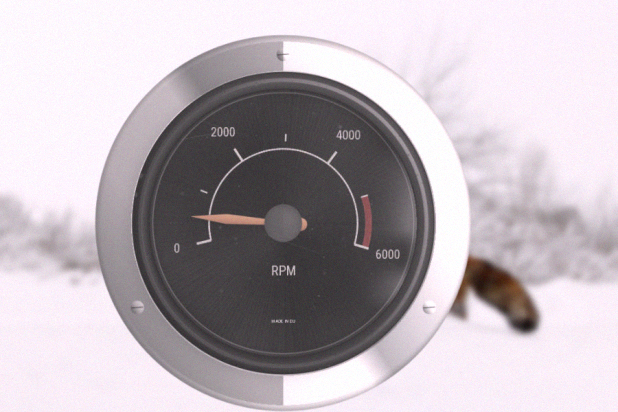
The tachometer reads 500 rpm
